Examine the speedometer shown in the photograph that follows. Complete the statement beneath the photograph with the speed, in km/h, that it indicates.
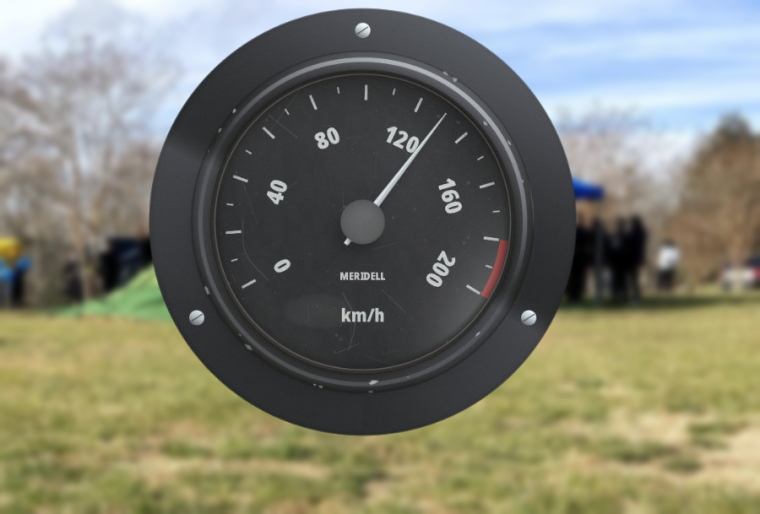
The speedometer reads 130 km/h
